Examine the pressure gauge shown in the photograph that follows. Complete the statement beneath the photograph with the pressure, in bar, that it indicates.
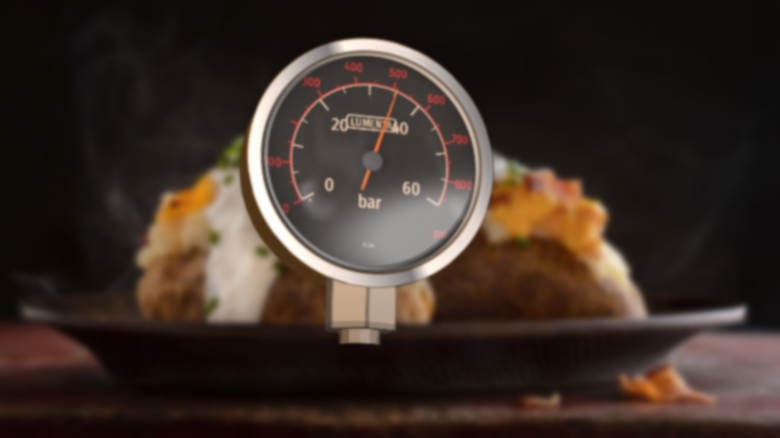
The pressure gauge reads 35 bar
